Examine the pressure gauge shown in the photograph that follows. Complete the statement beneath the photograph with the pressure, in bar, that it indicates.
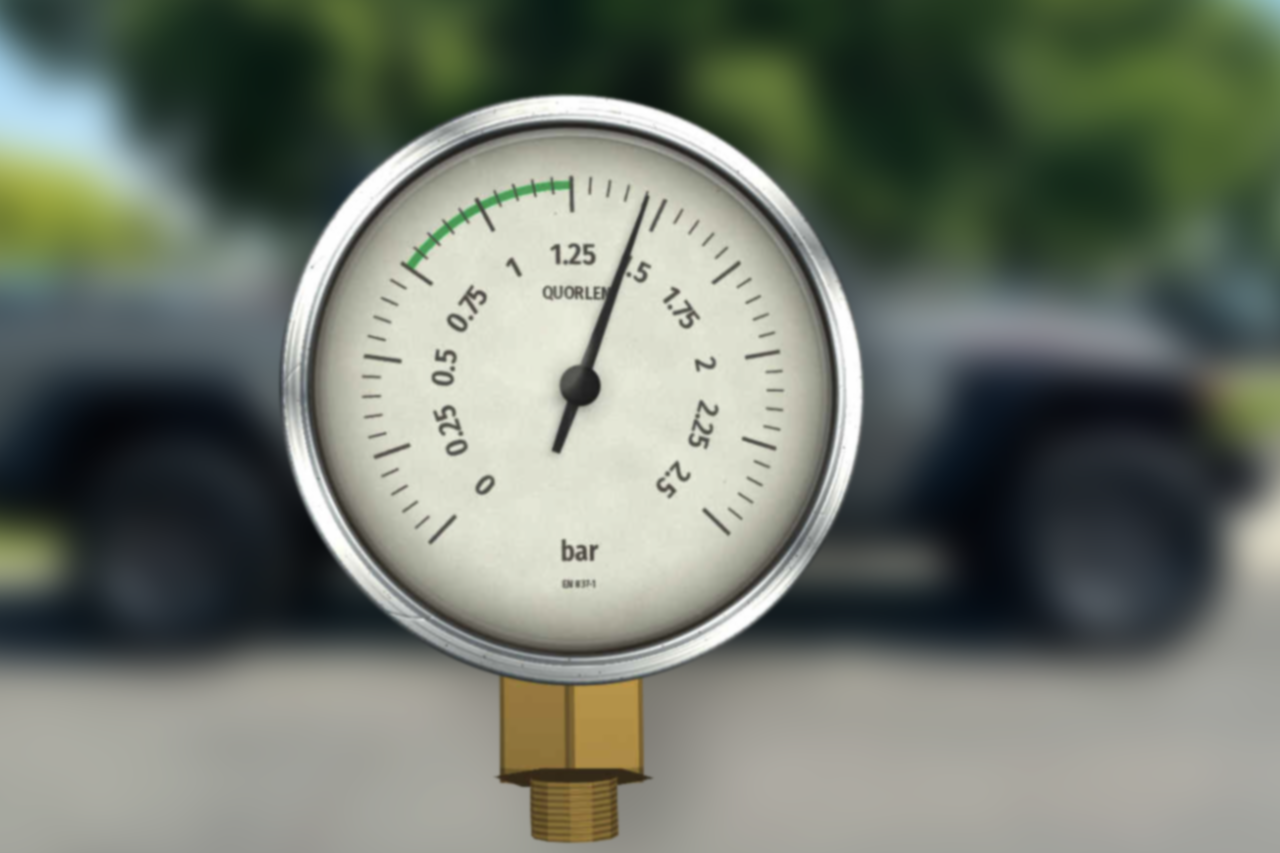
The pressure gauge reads 1.45 bar
